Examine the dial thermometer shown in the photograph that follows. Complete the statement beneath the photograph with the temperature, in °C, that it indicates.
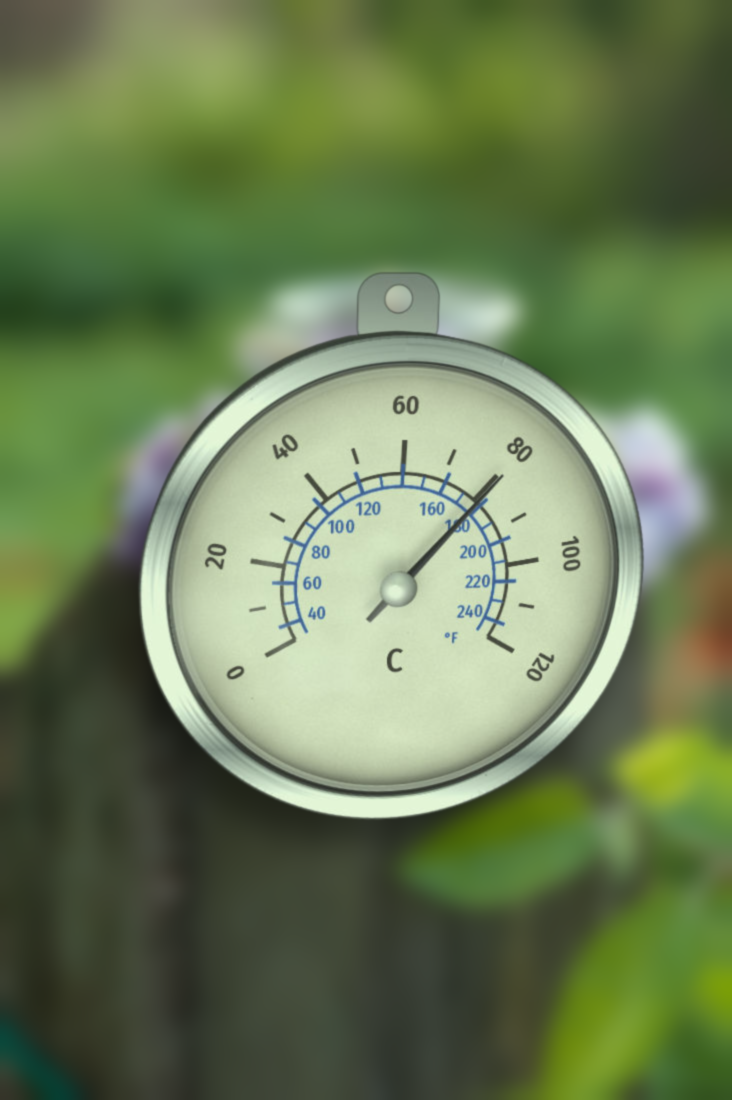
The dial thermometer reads 80 °C
